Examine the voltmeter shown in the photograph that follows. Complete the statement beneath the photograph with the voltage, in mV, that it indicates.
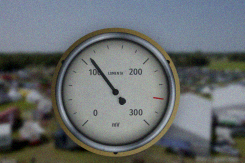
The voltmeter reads 110 mV
